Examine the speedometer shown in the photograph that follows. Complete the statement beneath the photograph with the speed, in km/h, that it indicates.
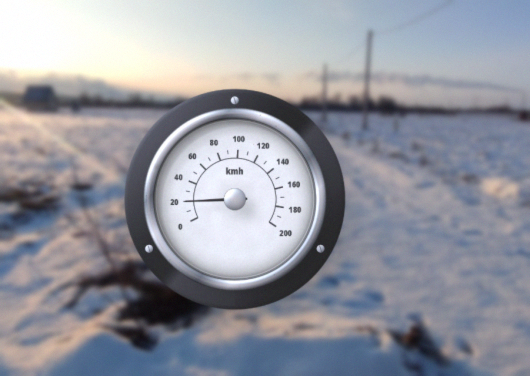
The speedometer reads 20 km/h
